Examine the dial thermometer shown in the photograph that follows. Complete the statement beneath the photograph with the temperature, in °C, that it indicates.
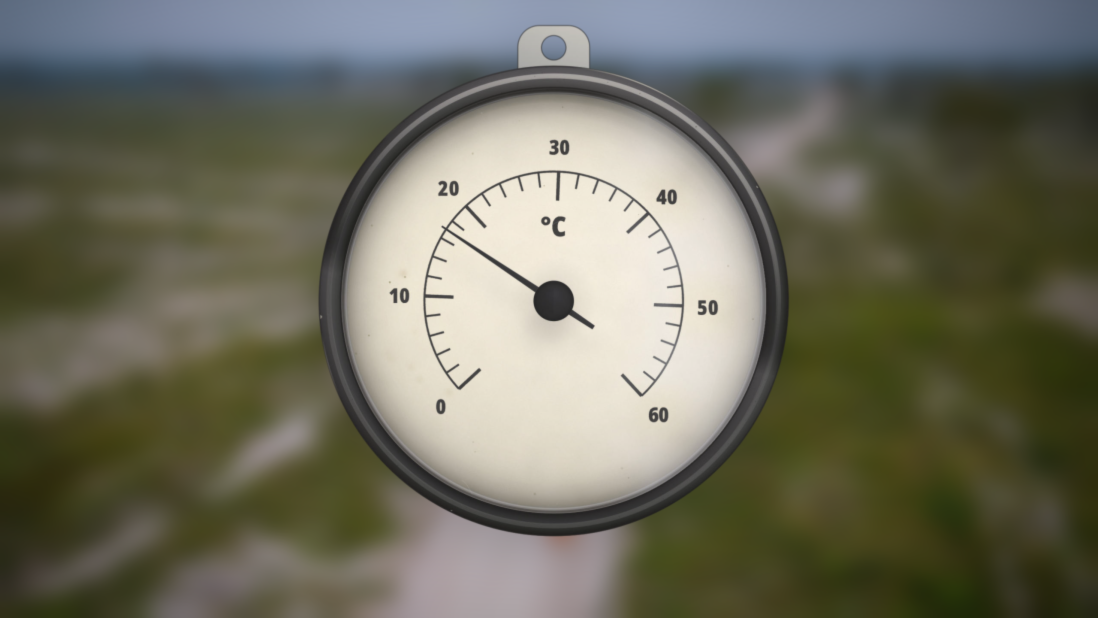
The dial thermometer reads 17 °C
